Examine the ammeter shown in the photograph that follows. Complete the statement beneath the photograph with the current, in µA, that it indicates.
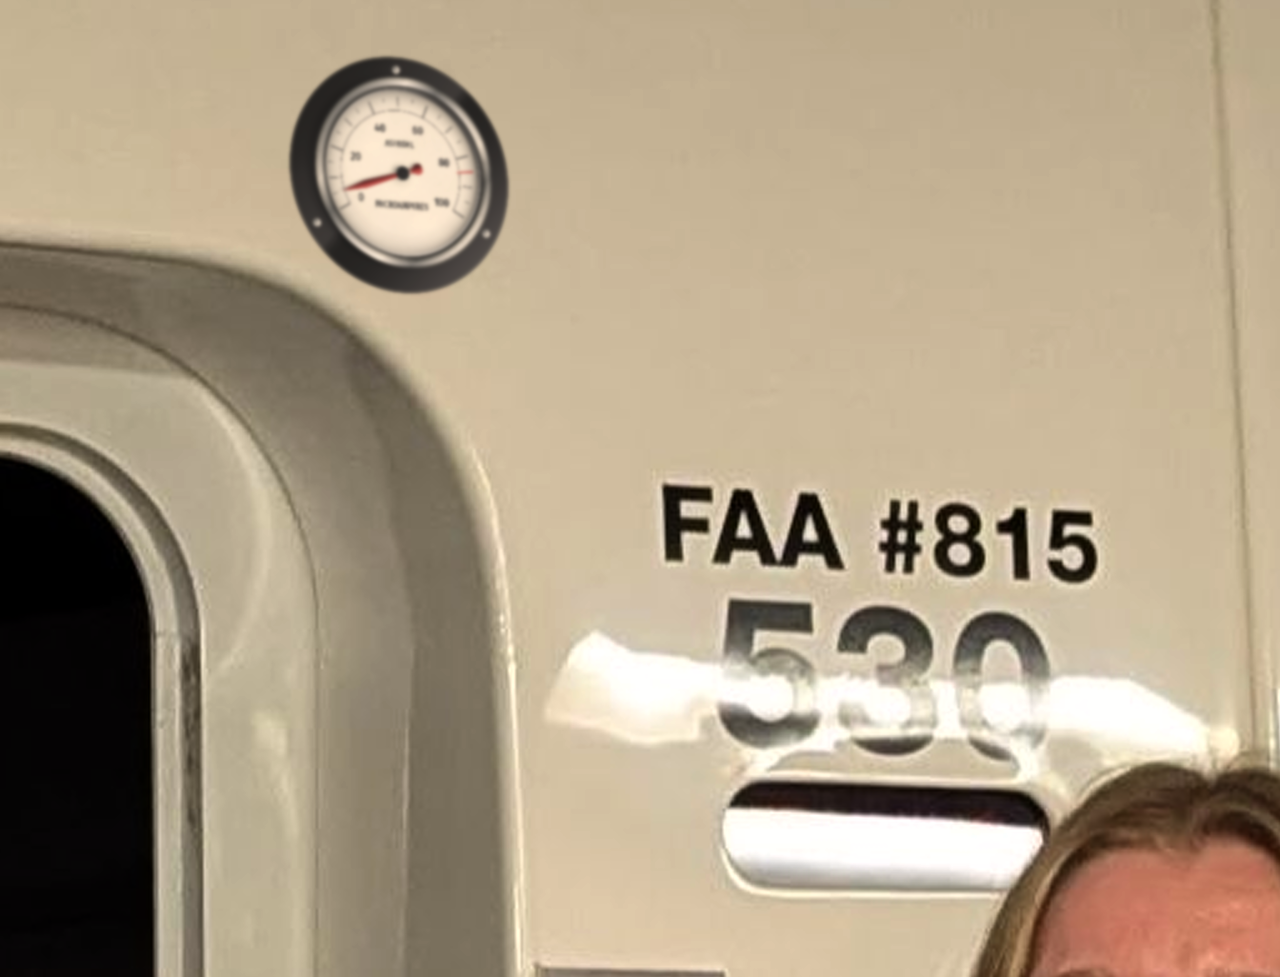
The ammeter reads 5 µA
